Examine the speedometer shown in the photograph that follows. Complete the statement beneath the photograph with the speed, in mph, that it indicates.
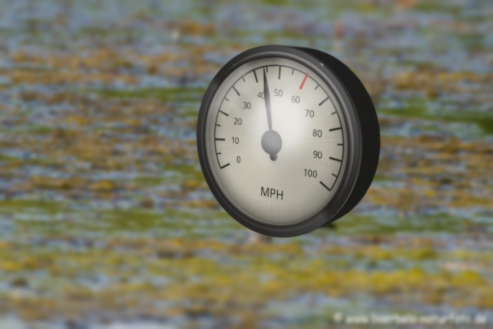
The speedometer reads 45 mph
